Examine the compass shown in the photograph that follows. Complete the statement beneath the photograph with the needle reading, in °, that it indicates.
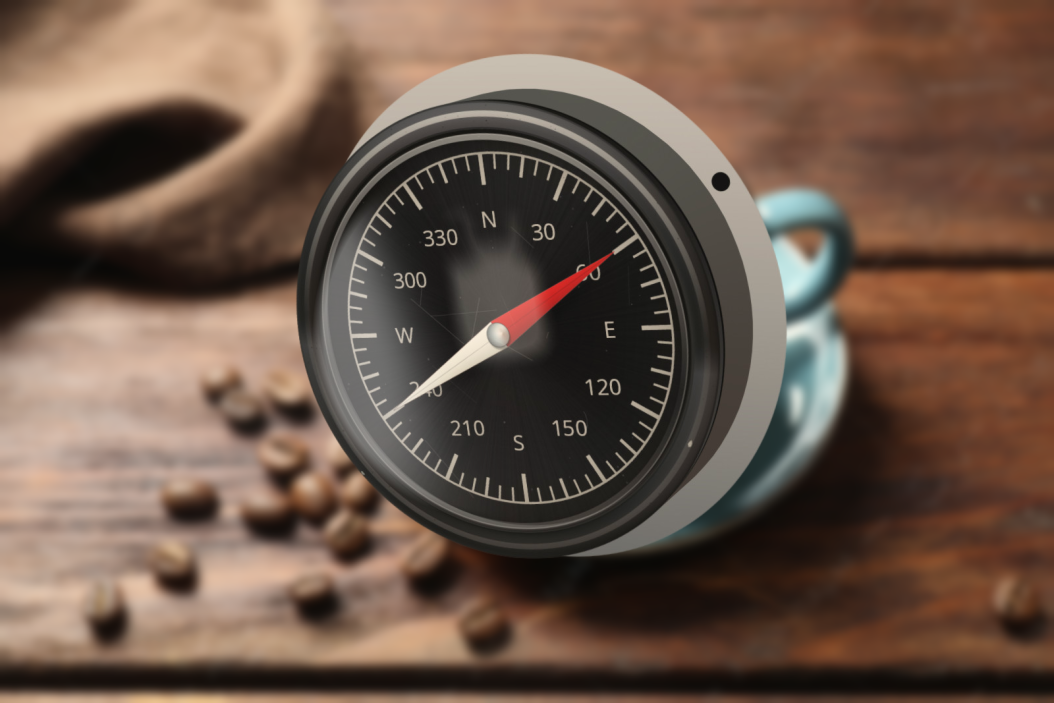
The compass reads 60 °
